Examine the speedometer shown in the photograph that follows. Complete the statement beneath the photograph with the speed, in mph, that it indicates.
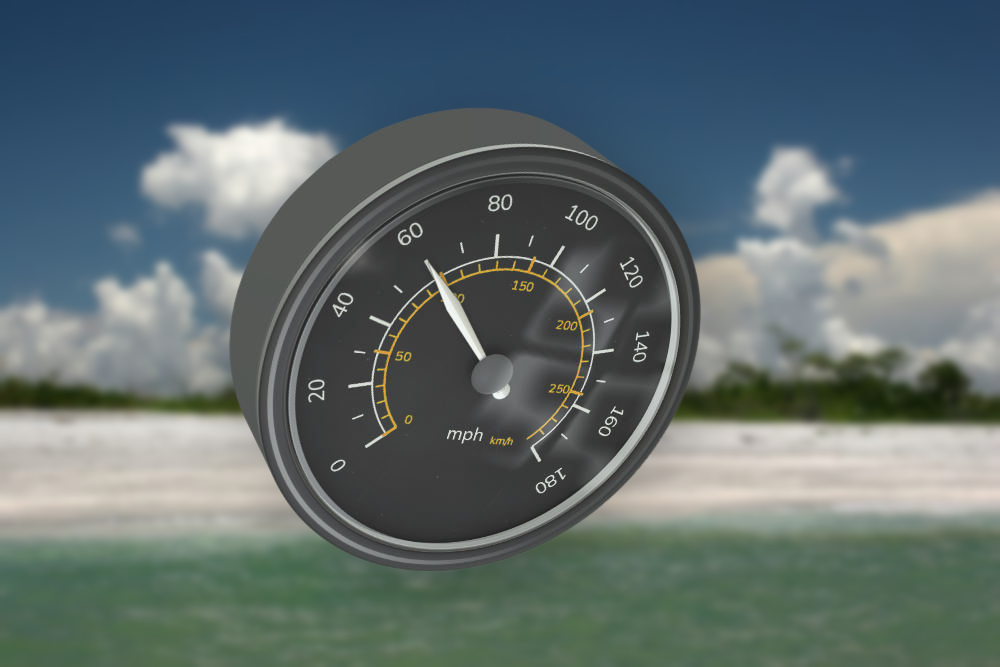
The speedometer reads 60 mph
